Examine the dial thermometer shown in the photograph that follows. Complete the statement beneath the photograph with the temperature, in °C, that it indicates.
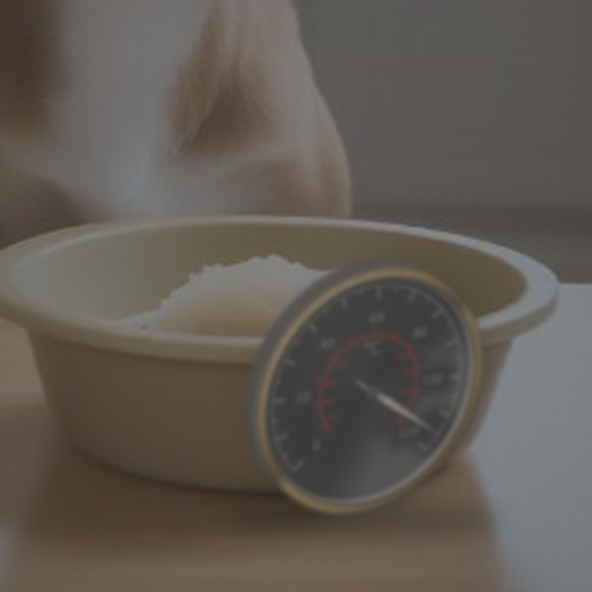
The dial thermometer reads 115 °C
